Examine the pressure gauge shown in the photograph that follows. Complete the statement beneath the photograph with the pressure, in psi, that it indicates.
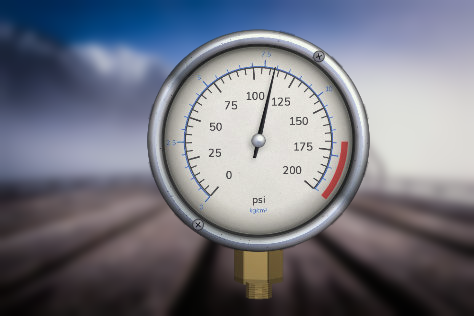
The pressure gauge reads 112.5 psi
